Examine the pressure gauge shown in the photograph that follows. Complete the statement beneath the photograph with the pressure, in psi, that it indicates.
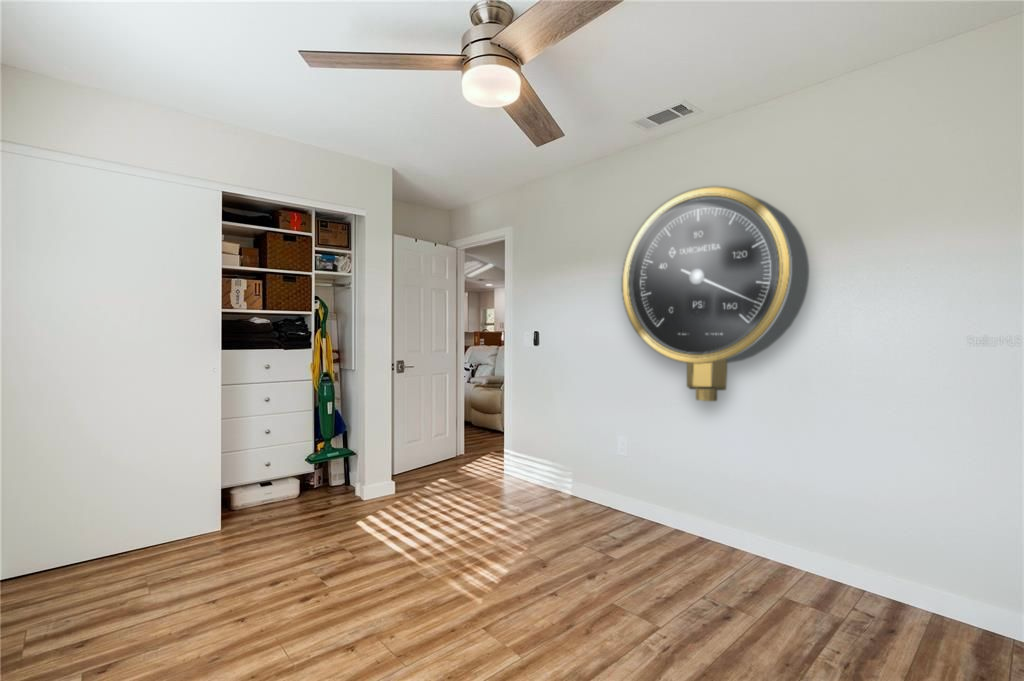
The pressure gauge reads 150 psi
